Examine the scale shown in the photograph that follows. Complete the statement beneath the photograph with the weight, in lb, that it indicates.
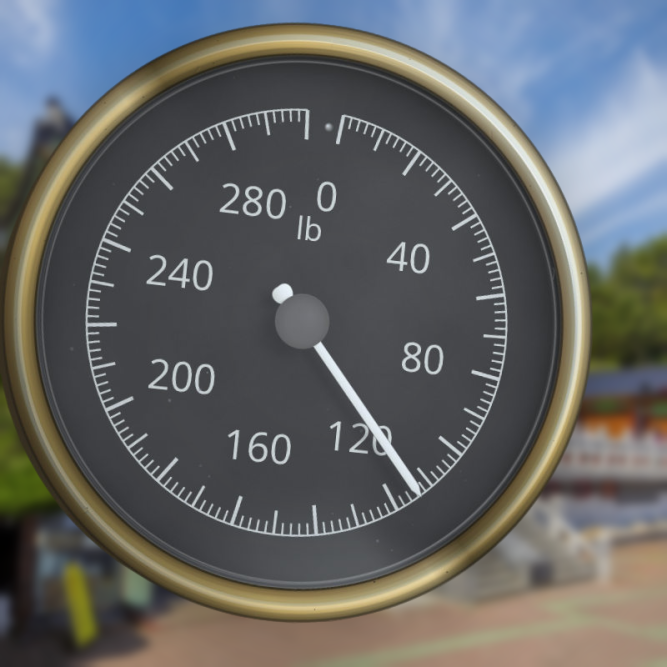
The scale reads 114 lb
